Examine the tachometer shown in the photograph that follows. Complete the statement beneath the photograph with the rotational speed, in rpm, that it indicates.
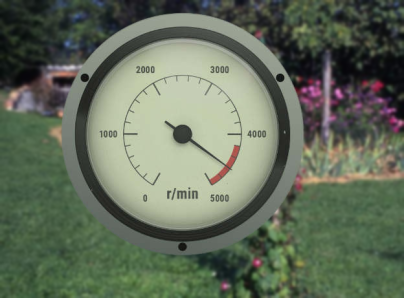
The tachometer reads 4600 rpm
